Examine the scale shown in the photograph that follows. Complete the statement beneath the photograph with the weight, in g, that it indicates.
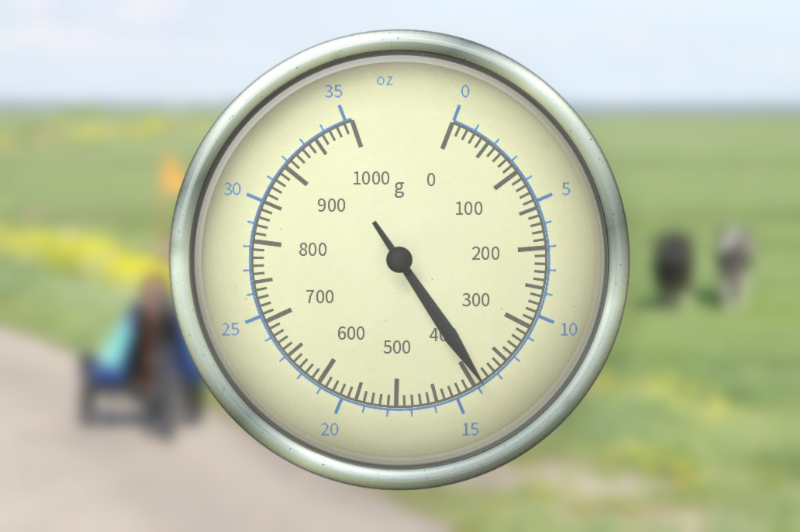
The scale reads 390 g
